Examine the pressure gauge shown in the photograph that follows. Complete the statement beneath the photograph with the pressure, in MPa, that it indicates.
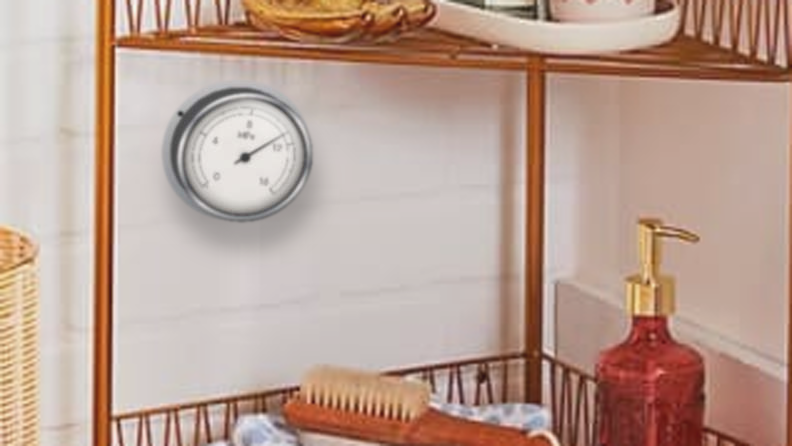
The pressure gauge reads 11 MPa
